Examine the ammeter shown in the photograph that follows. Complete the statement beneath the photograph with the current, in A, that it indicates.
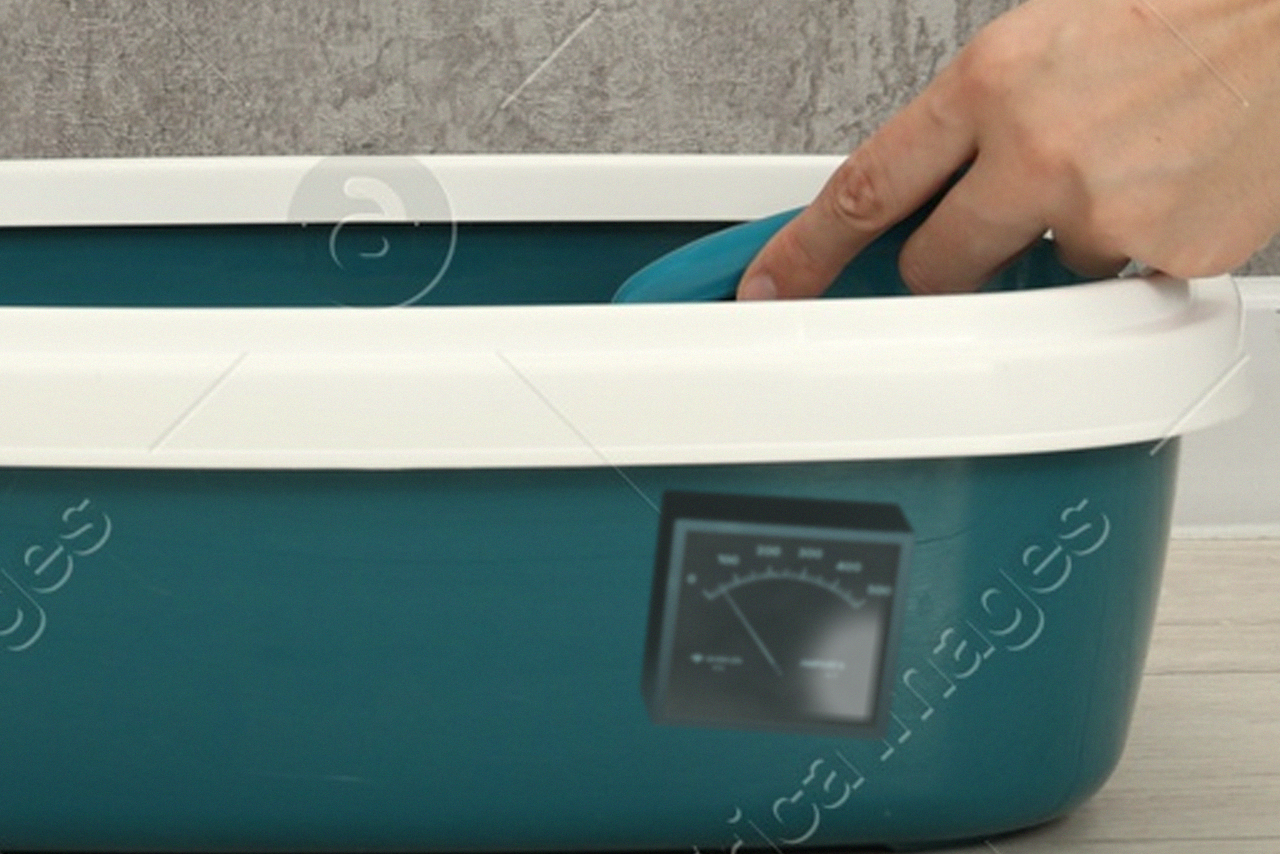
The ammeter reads 50 A
